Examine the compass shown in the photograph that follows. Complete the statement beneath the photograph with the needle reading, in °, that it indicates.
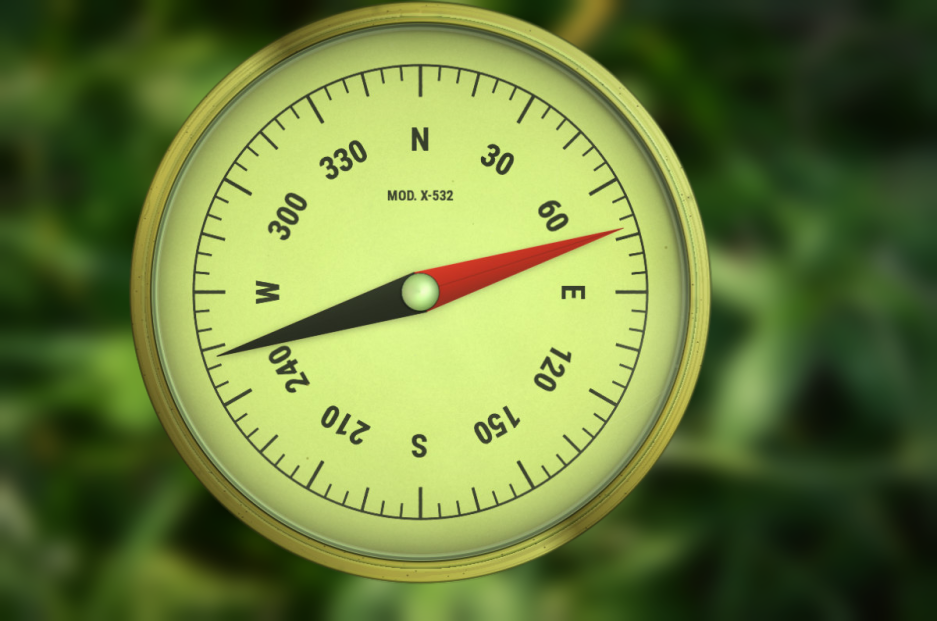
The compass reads 72.5 °
